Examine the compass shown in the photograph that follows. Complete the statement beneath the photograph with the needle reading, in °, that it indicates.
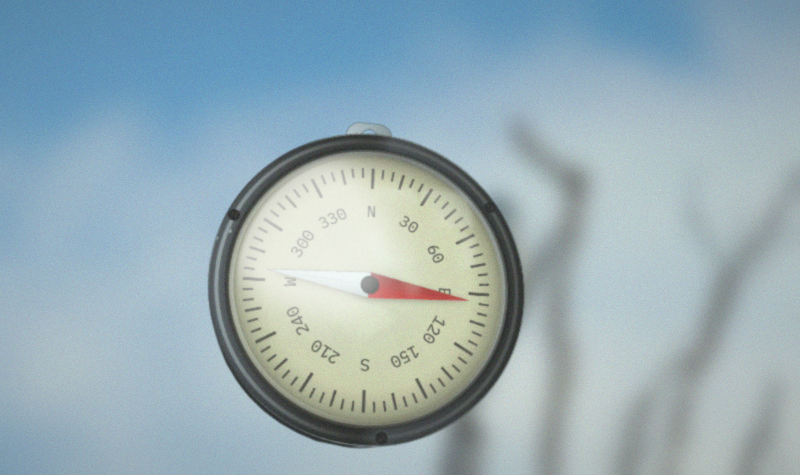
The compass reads 95 °
